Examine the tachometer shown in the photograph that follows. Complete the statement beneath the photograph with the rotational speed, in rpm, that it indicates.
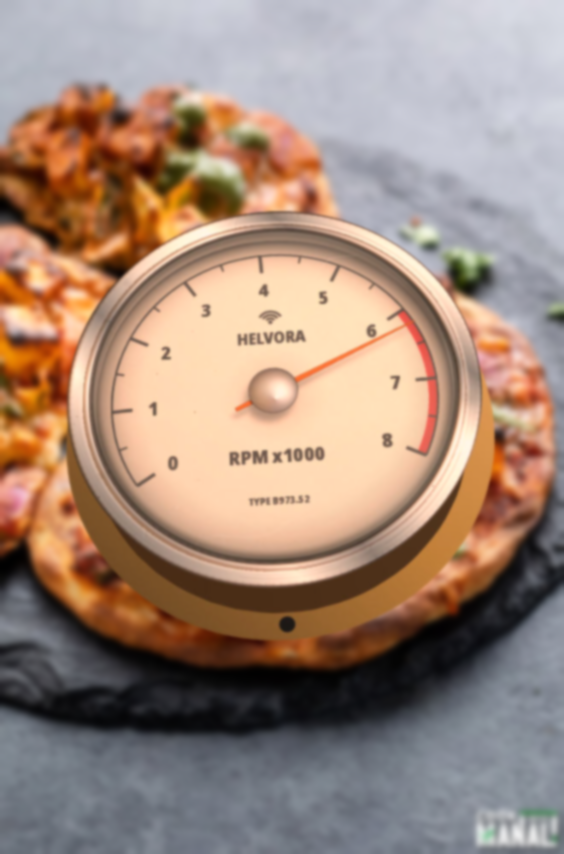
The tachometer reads 6250 rpm
